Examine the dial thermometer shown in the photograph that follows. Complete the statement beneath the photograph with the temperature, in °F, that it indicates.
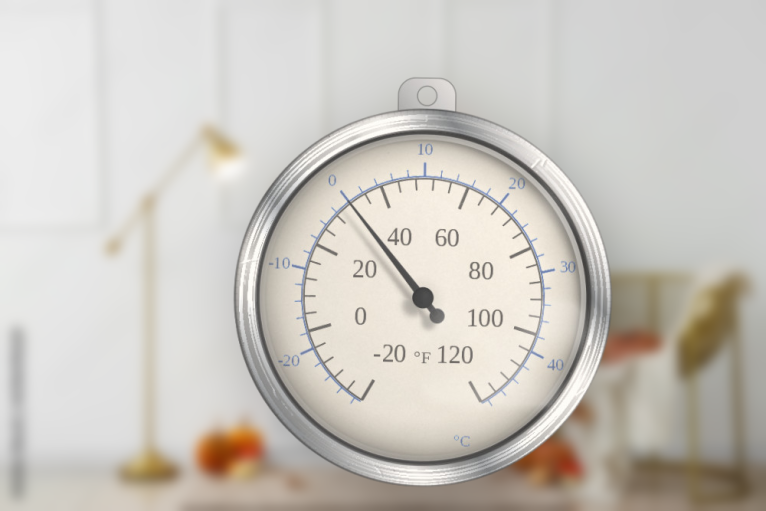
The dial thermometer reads 32 °F
